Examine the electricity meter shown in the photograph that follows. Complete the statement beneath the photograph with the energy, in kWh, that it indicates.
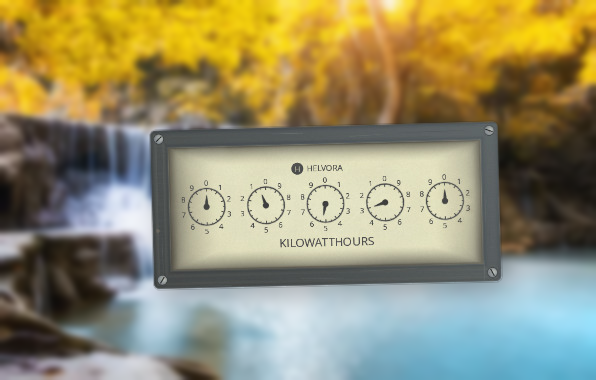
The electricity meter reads 530 kWh
